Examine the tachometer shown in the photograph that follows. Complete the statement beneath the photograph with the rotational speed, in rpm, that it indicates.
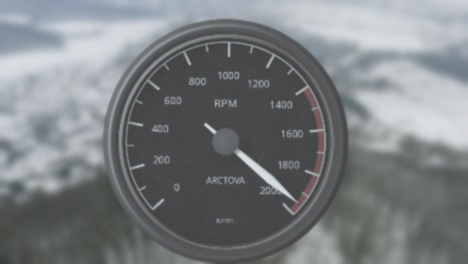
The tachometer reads 1950 rpm
